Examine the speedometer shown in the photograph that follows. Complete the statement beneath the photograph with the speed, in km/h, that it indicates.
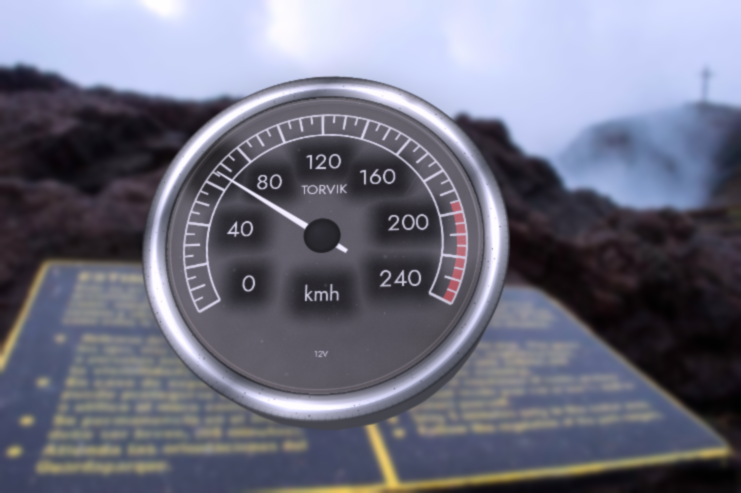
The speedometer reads 65 km/h
